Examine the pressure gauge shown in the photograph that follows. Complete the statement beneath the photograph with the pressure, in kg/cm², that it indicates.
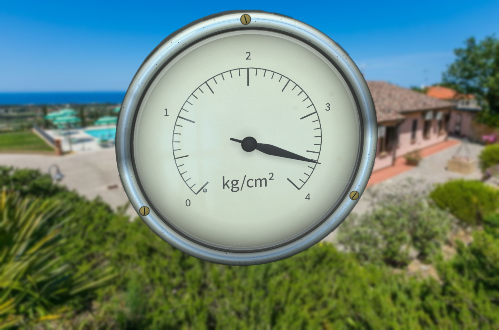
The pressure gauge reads 3.6 kg/cm²
